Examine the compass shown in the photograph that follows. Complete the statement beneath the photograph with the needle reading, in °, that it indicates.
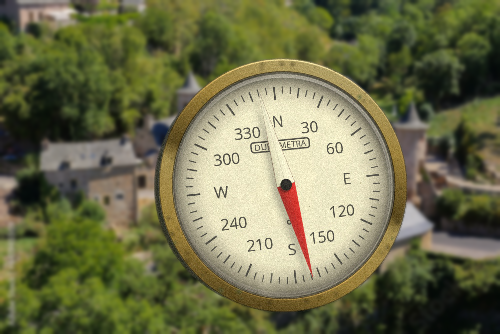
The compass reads 170 °
